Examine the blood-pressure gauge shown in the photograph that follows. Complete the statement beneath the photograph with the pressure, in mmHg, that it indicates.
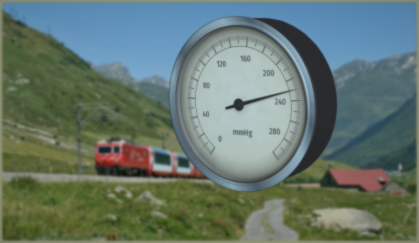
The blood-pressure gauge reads 230 mmHg
